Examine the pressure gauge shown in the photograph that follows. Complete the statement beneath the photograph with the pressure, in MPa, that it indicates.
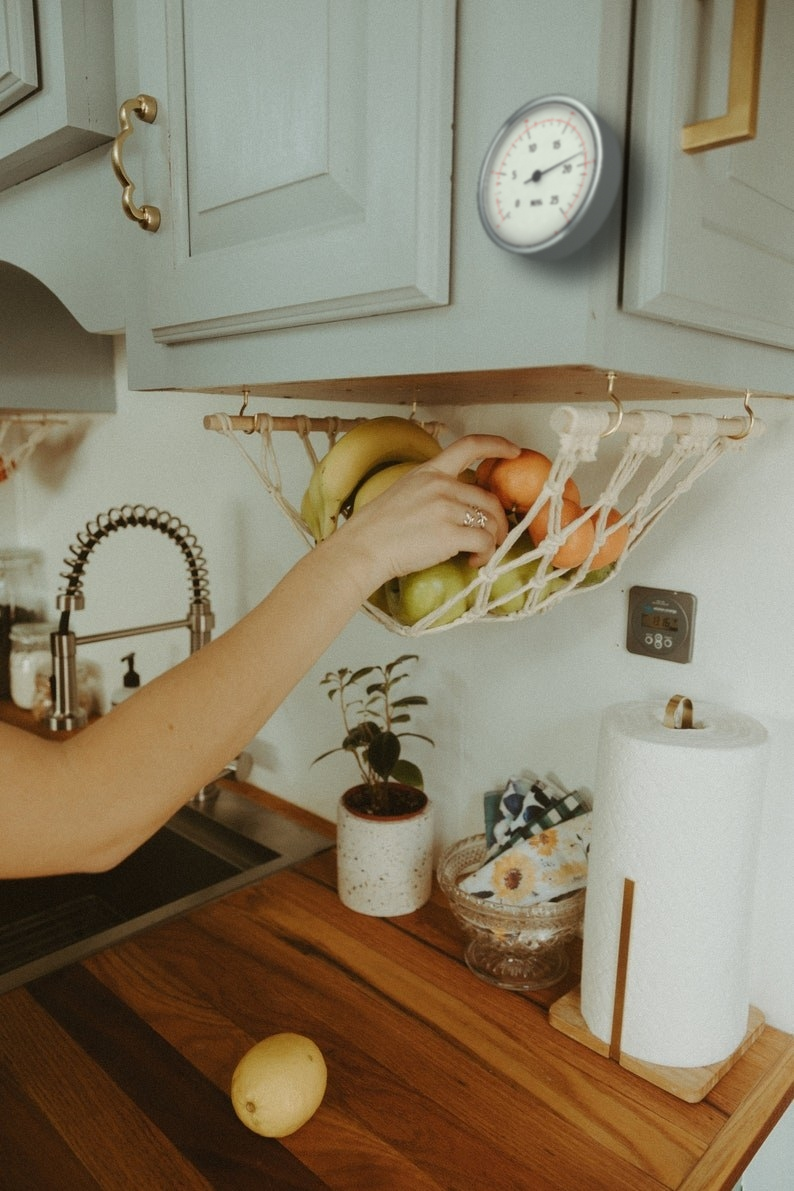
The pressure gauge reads 19 MPa
